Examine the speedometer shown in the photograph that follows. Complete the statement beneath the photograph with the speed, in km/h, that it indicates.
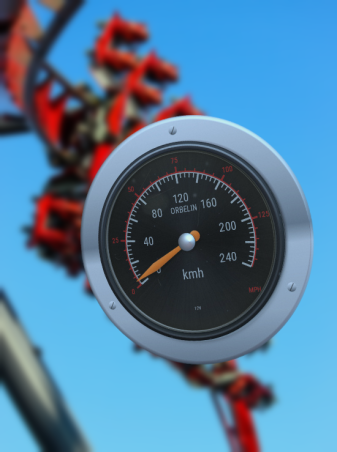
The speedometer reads 4 km/h
